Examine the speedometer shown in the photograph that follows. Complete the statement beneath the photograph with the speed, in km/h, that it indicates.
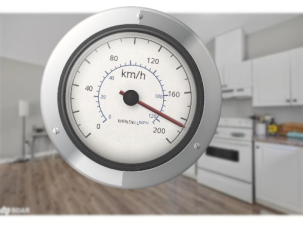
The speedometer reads 185 km/h
